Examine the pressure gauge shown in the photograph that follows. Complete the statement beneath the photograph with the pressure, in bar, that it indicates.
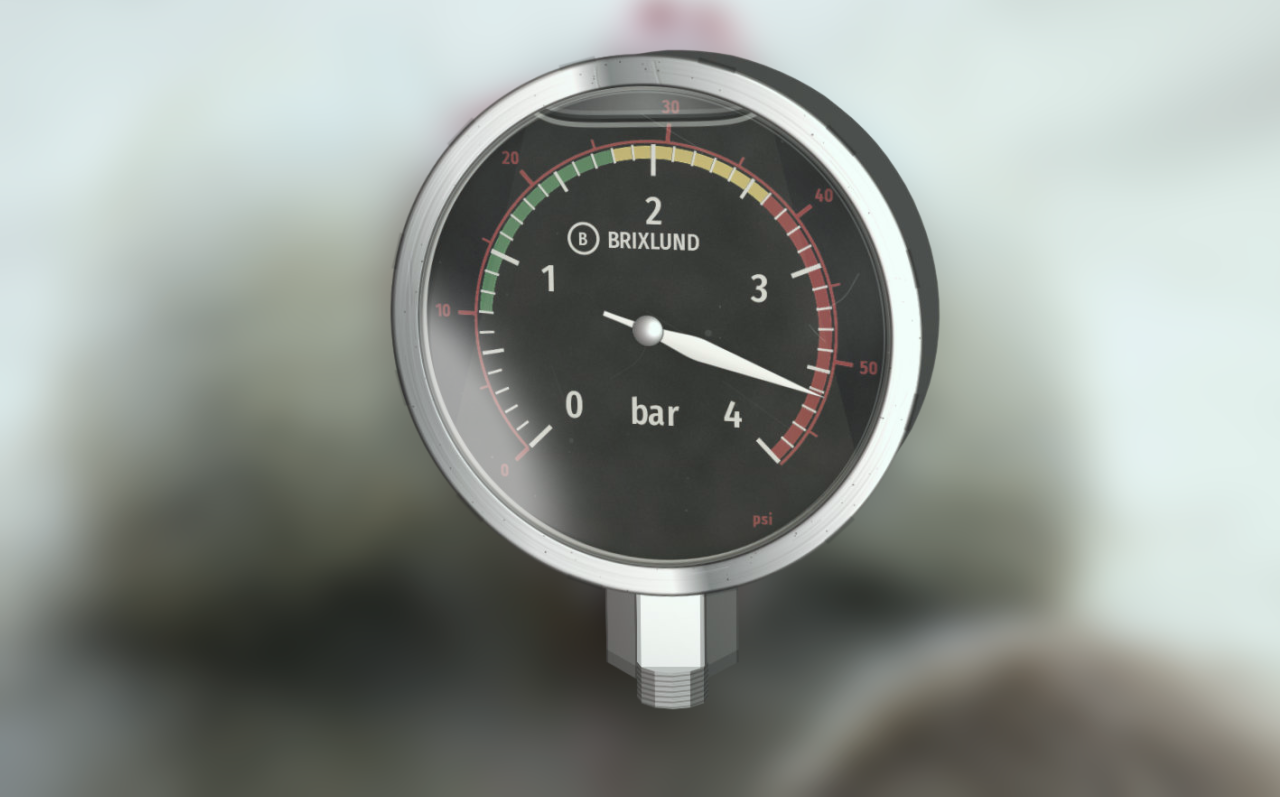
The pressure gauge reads 3.6 bar
